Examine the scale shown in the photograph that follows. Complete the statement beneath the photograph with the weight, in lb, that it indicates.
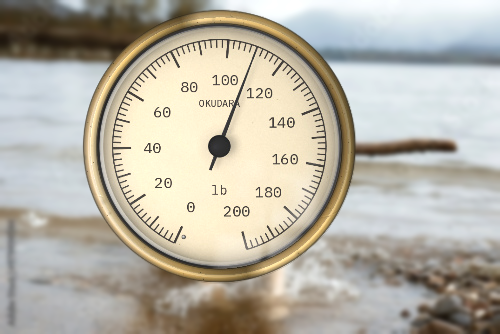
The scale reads 110 lb
